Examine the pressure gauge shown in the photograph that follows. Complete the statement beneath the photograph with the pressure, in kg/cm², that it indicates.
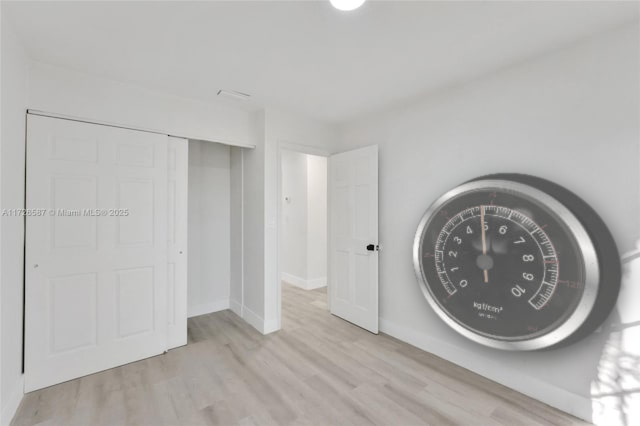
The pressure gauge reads 5 kg/cm²
